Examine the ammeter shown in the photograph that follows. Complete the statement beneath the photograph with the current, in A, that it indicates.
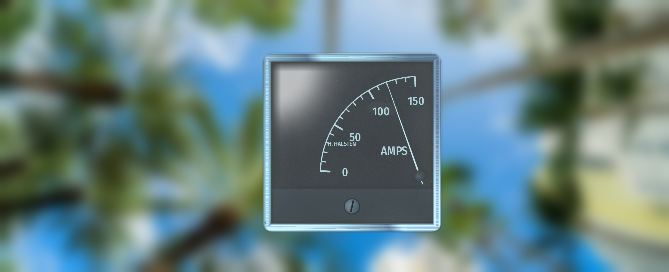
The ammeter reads 120 A
